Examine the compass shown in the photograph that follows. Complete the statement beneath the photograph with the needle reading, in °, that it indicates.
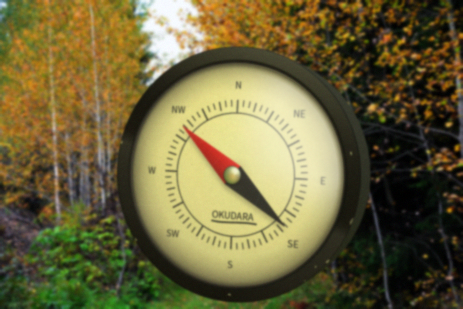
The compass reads 310 °
